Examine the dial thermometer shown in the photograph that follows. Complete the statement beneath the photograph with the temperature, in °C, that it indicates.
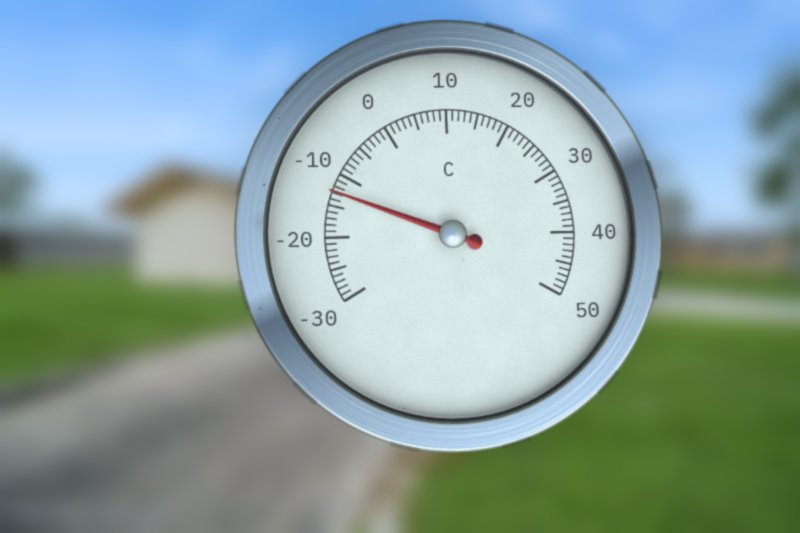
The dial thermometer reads -13 °C
